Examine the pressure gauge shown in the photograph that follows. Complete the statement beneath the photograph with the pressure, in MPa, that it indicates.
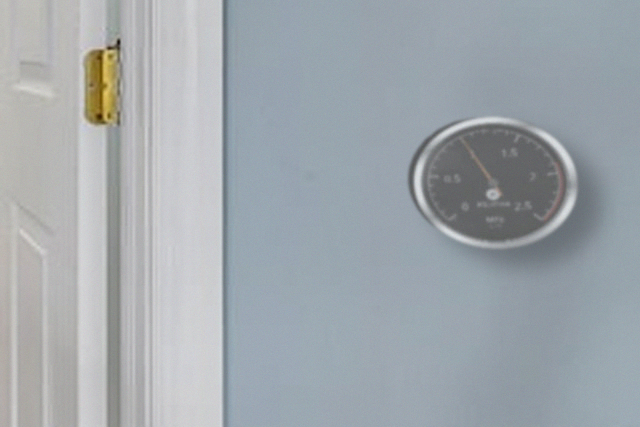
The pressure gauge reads 1 MPa
